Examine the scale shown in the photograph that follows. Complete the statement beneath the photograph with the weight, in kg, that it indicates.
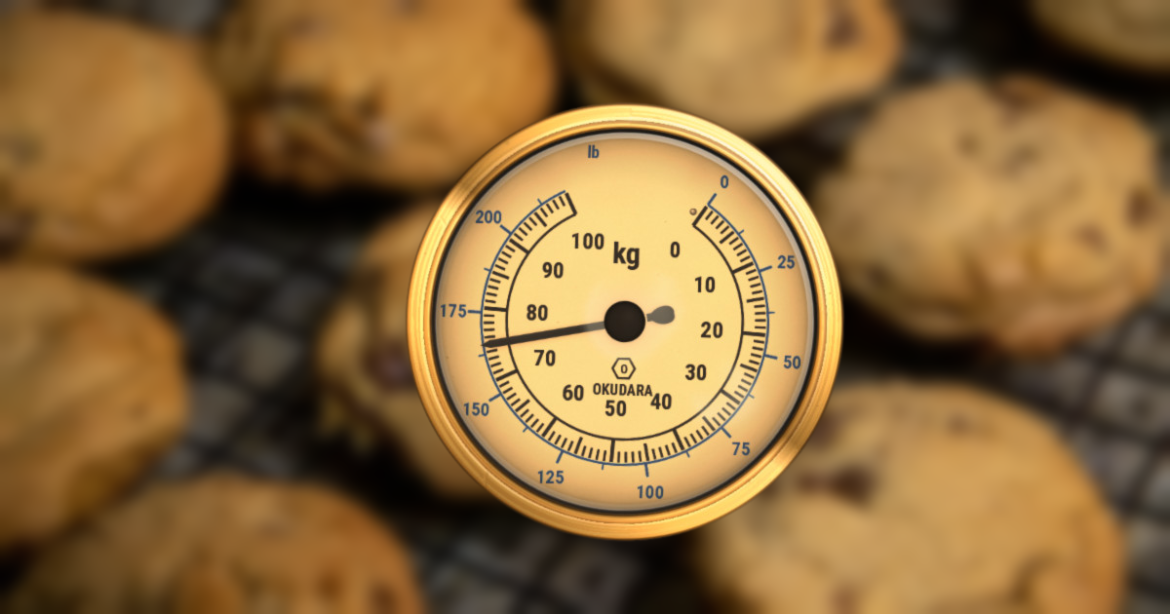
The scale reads 75 kg
